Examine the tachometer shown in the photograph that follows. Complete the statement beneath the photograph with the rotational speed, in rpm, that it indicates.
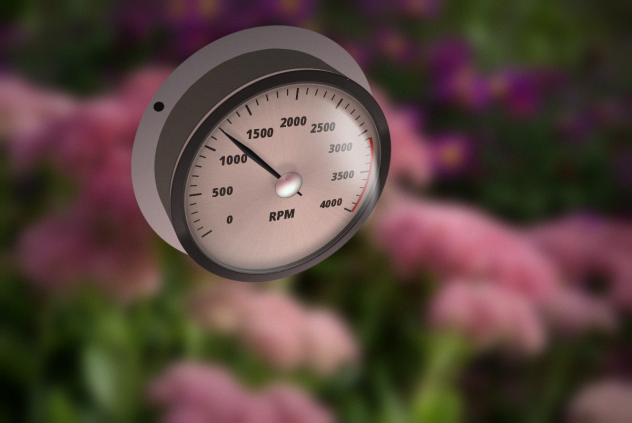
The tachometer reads 1200 rpm
